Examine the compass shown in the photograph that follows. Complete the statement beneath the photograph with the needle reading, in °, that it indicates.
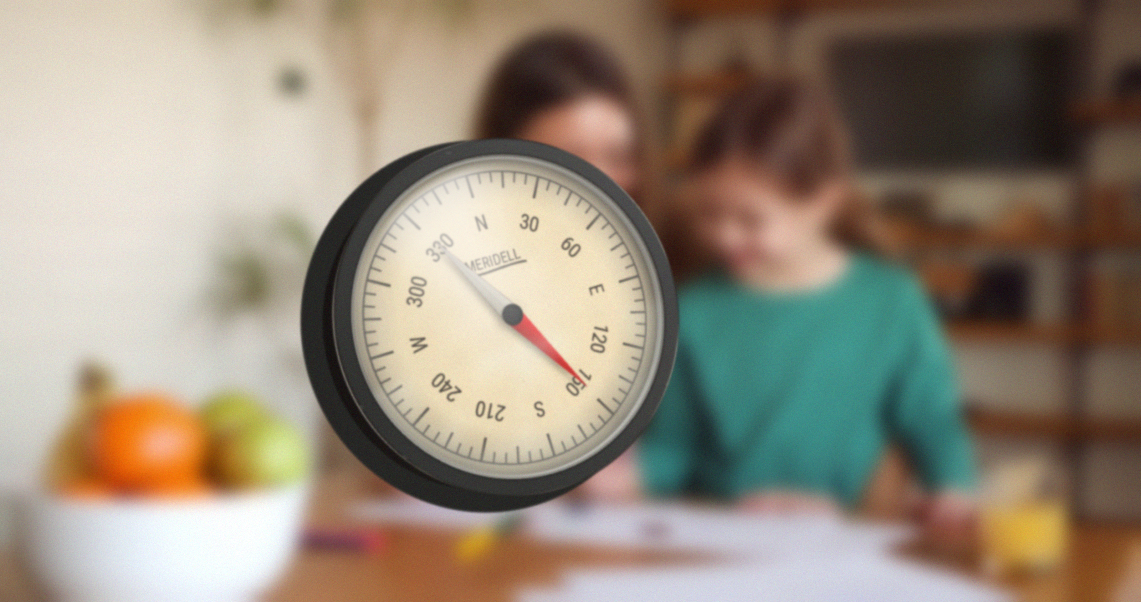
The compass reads 150 °
